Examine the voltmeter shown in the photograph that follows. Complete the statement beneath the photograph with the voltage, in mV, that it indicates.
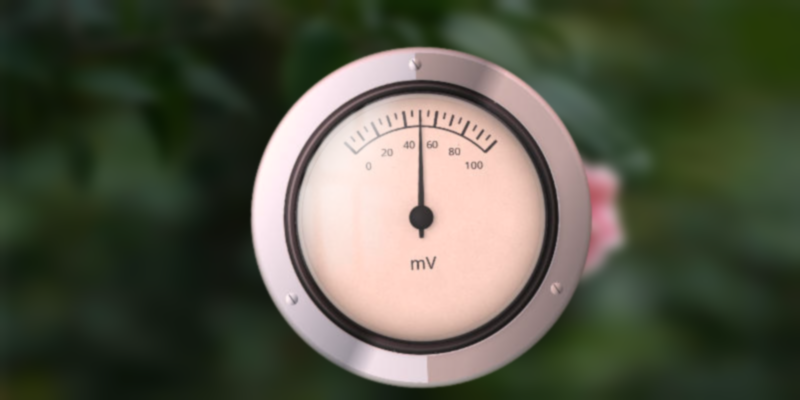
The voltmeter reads 50 mV
